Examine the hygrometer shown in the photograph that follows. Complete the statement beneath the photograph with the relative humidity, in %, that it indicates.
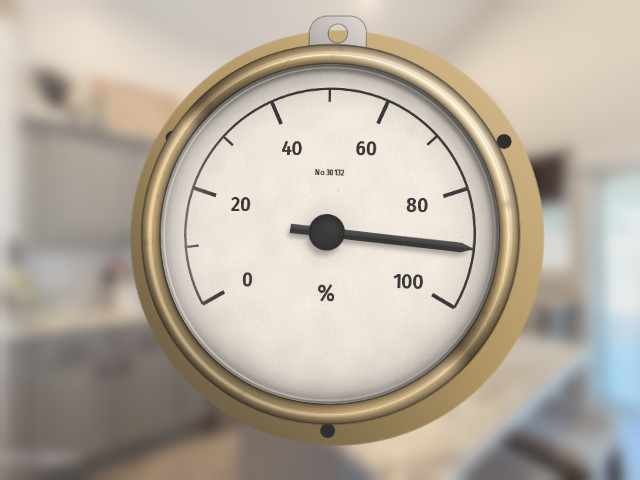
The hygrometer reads 90 %
